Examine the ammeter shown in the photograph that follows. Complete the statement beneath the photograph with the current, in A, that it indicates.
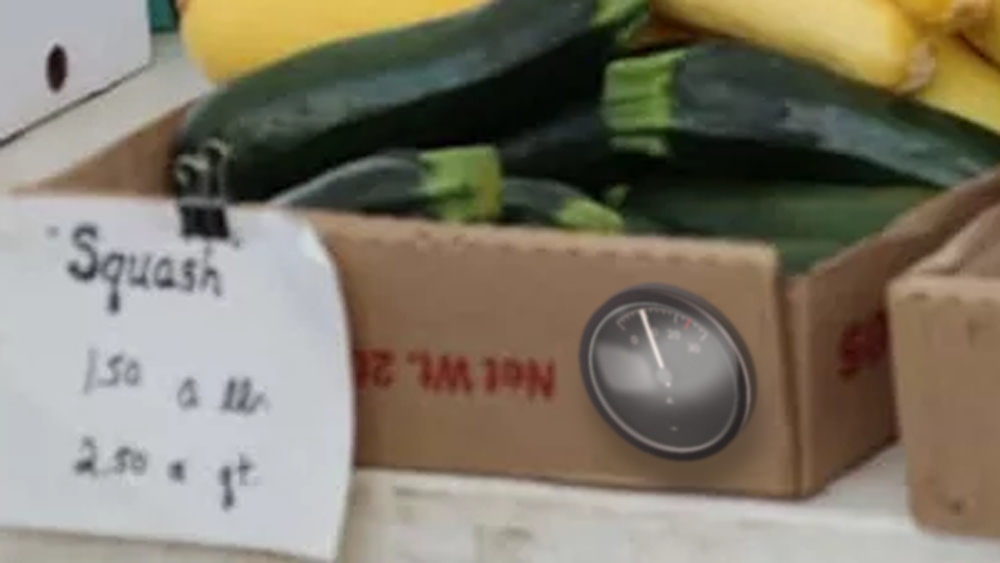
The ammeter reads 10 A
